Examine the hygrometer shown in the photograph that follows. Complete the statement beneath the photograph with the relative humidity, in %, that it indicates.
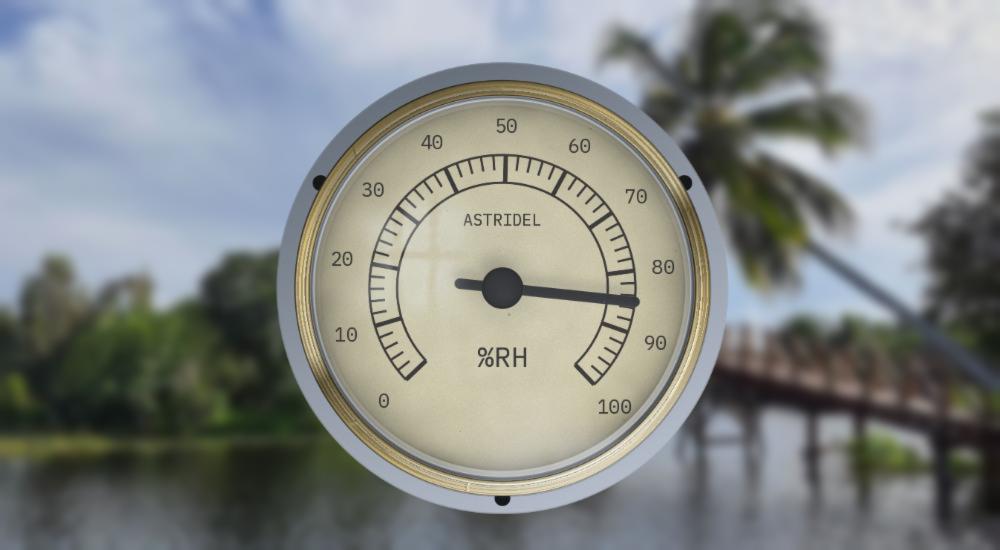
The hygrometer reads 85 %
